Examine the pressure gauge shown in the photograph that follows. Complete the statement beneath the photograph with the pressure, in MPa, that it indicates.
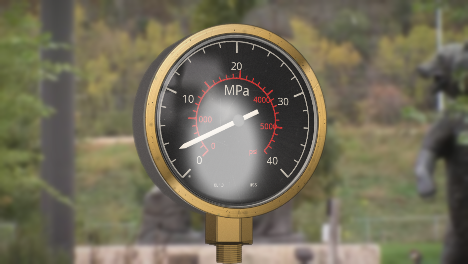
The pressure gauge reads 3 MPa
